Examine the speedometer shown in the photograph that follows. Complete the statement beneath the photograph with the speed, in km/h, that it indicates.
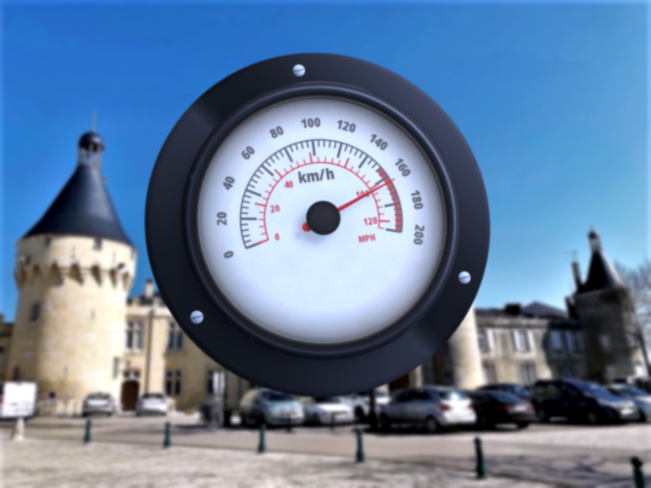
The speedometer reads 164 km/h
